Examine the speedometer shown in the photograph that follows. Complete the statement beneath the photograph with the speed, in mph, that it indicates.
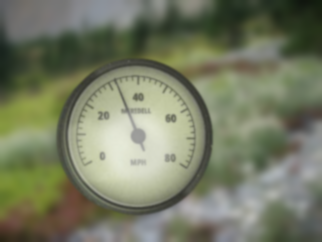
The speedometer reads 32 mph
